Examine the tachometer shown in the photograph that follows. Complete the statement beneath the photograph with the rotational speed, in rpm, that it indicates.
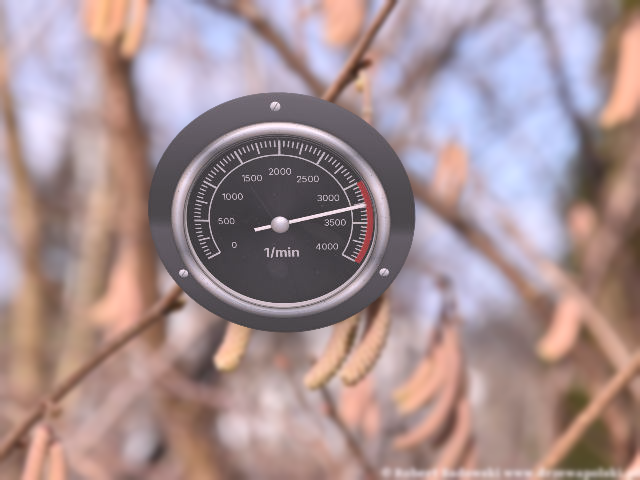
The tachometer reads 3250 rpm
